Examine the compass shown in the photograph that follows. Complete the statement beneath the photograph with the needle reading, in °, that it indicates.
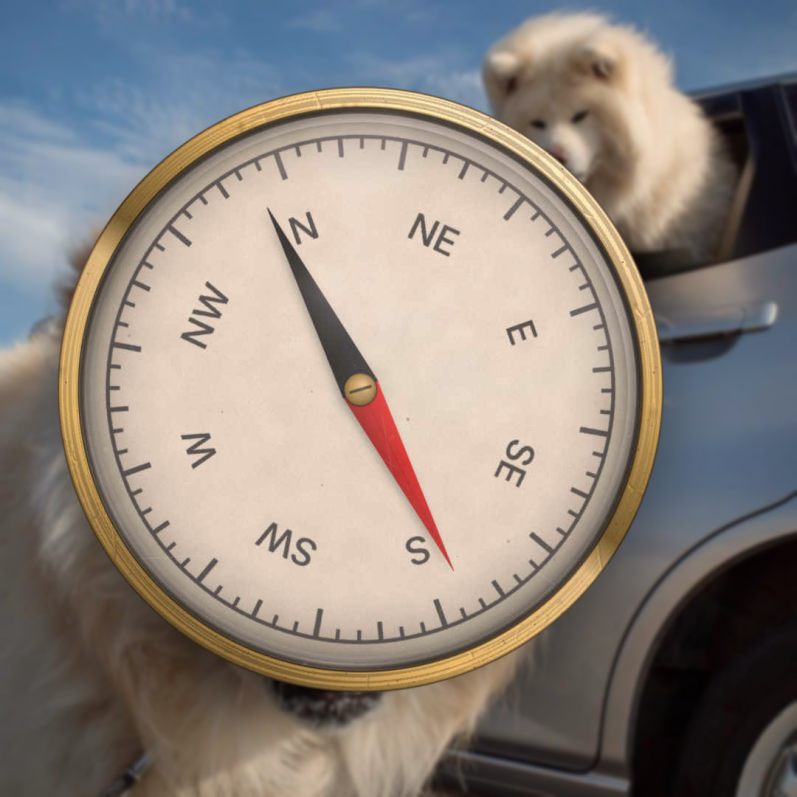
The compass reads 172.5 °
